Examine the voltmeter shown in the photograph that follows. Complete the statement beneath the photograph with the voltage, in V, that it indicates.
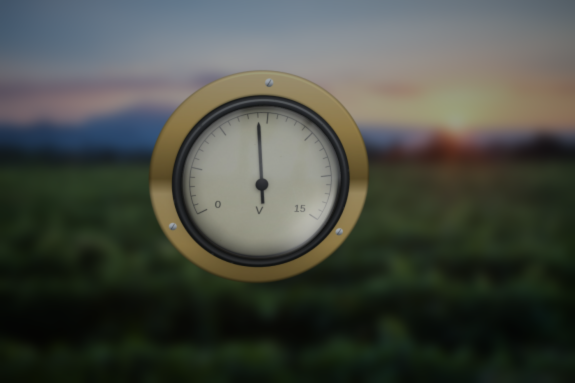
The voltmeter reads 7 V
